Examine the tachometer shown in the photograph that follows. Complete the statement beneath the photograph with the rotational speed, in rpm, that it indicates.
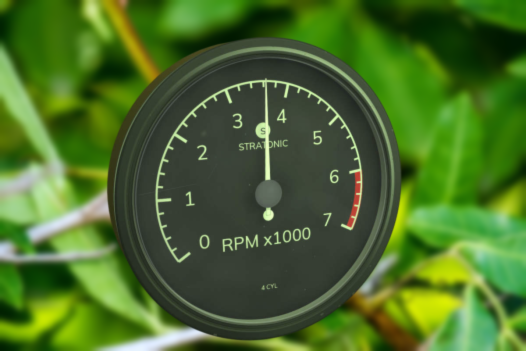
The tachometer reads 3600 rpm
